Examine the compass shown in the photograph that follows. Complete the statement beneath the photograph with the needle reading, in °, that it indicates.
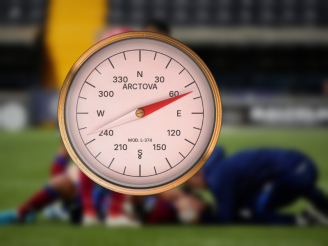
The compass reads 67.5 °
